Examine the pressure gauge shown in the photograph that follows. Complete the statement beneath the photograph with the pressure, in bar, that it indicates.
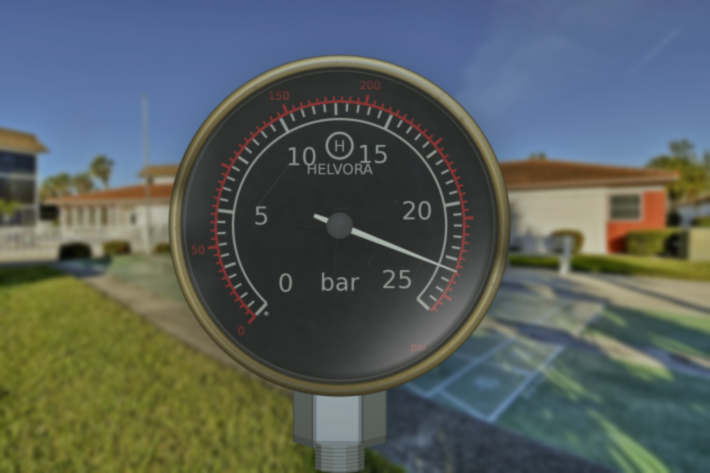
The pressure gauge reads 23 bar
